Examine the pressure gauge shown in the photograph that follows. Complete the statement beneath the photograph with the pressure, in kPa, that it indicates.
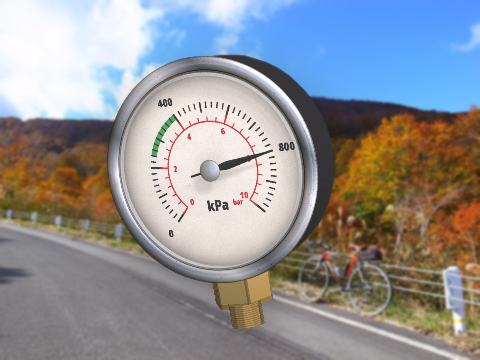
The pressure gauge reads 800 kPa
